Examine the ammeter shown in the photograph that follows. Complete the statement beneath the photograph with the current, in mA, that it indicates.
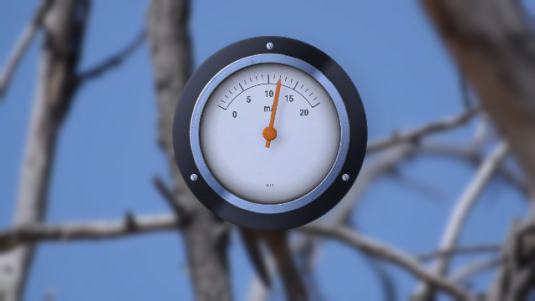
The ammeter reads 12 mA
